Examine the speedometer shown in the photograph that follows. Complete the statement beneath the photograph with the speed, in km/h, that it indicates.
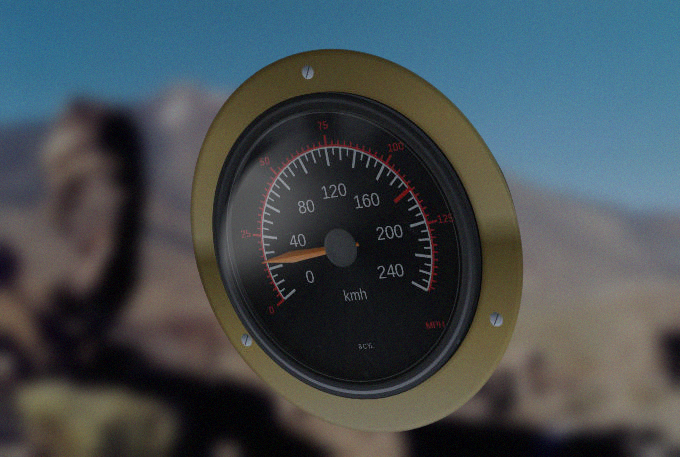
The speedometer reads 25 km/h
